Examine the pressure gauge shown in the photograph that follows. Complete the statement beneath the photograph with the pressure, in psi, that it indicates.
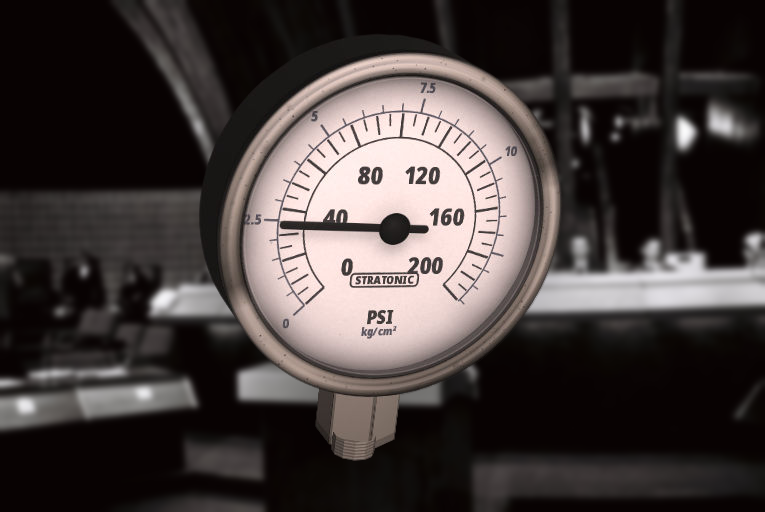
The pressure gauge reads 35 psi
